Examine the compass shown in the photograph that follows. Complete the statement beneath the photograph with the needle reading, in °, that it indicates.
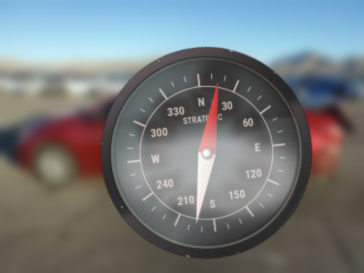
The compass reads 15 °
